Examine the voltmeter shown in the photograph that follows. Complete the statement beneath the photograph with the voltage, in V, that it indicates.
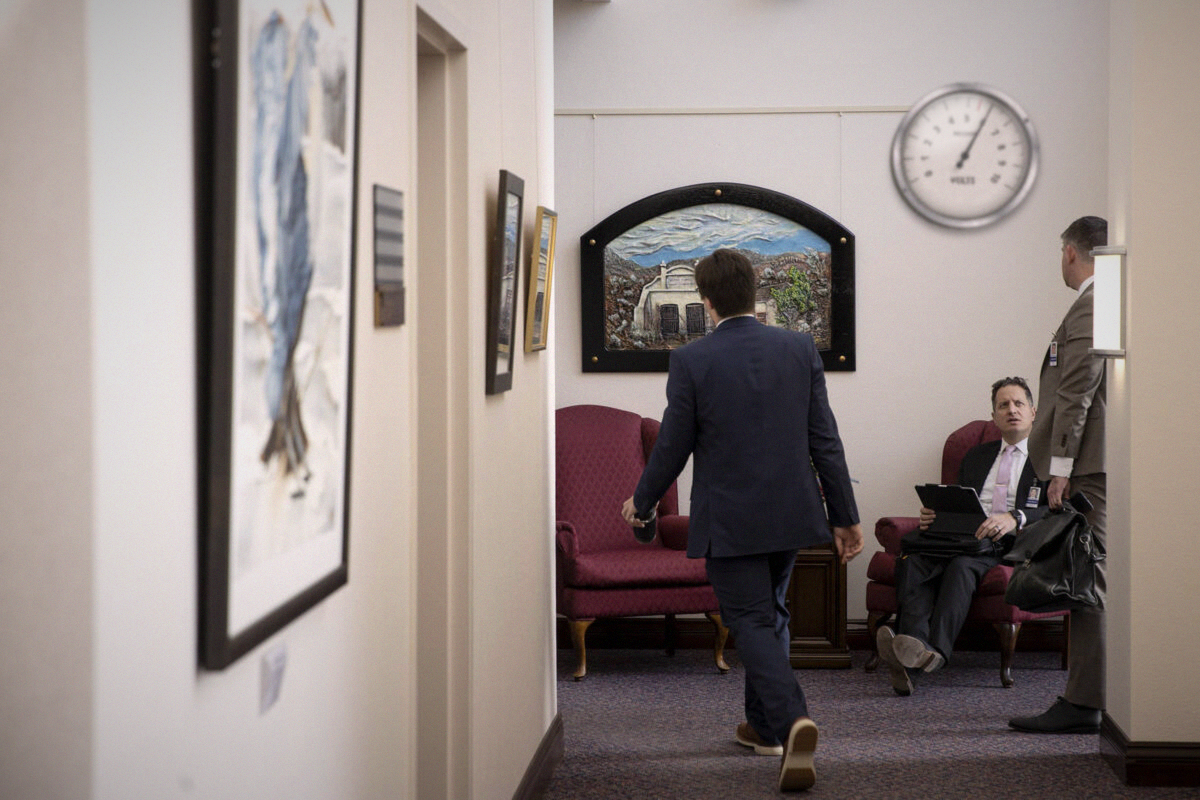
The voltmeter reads 6 V
